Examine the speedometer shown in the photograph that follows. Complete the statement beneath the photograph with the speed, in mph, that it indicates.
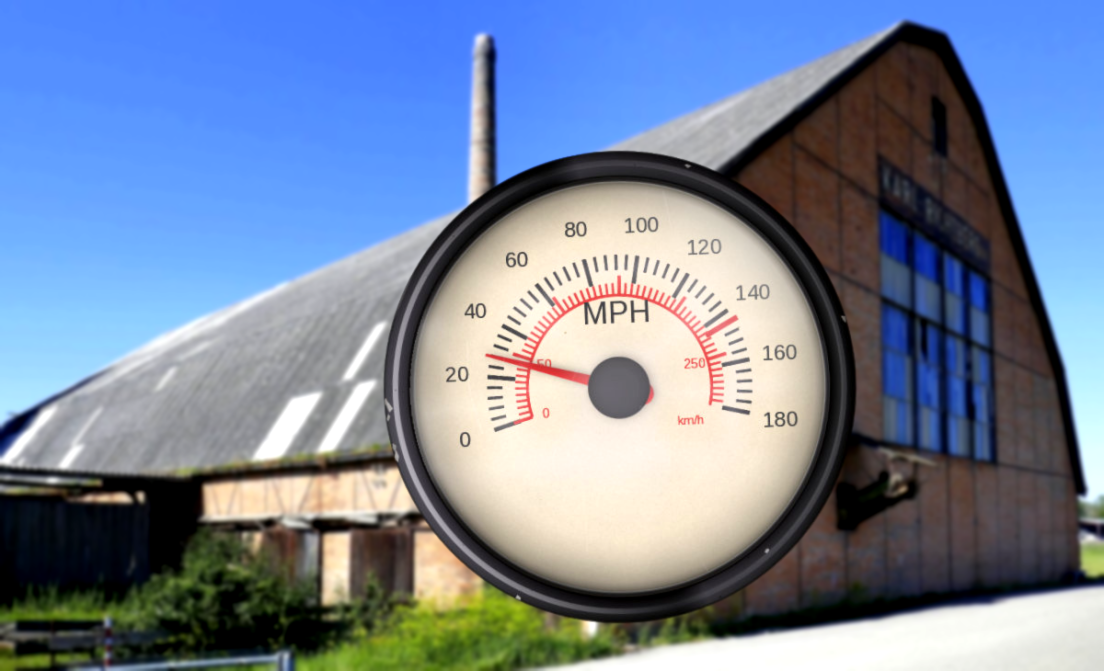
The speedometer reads 28 mph
